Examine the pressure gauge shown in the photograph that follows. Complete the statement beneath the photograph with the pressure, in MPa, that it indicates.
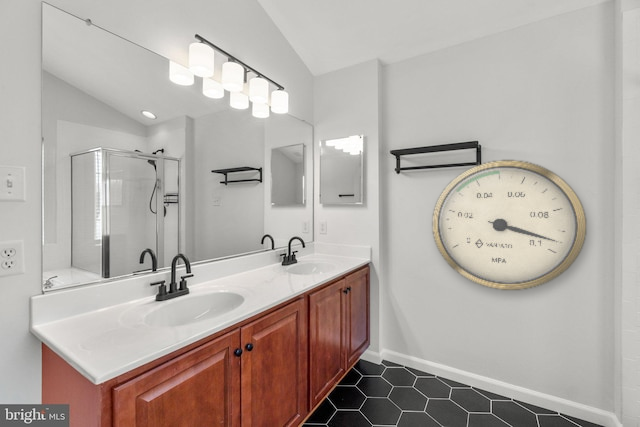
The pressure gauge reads 0.095 MPa
